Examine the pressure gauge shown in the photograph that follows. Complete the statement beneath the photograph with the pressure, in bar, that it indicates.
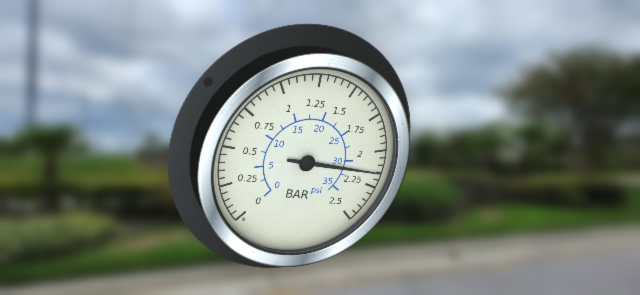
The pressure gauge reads 2.15 bar
